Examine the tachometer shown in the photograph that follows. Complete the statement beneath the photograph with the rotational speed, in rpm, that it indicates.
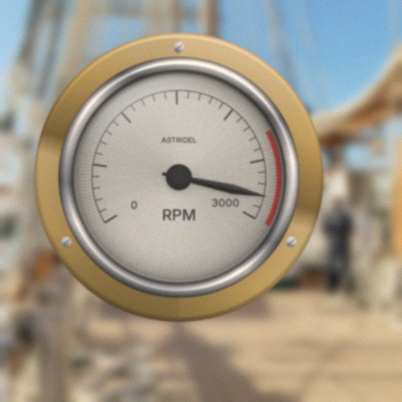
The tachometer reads 2800 rpm
